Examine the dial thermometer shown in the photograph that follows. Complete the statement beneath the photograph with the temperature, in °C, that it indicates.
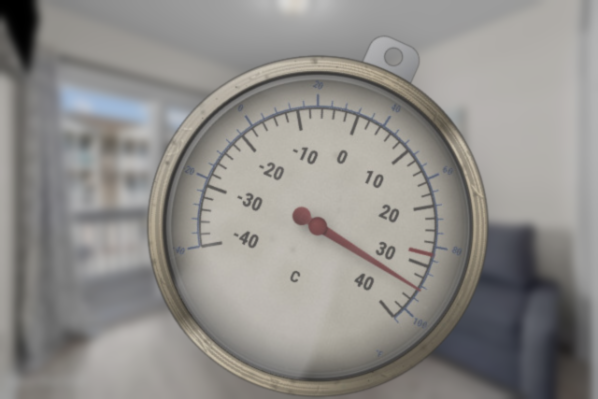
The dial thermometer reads 34 °C
